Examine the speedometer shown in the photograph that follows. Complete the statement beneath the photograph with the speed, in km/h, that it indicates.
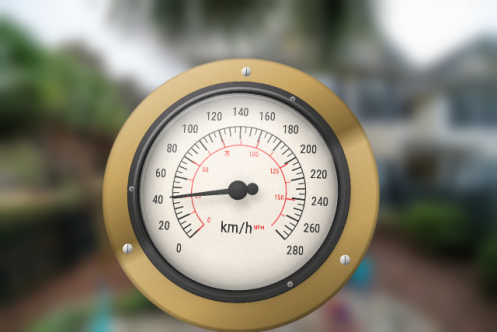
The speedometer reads 40 km/h
